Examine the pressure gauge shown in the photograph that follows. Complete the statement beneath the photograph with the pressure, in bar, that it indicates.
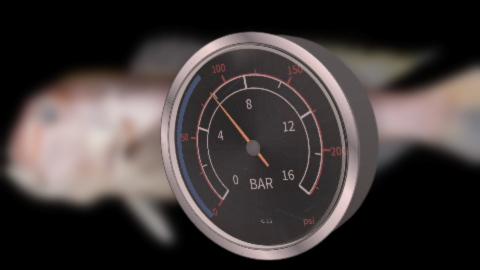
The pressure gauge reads 6 bar
